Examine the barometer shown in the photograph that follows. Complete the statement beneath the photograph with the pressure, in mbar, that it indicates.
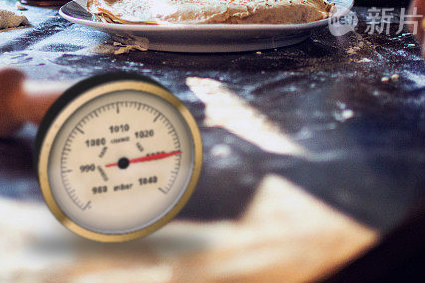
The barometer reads 1030 mbar
